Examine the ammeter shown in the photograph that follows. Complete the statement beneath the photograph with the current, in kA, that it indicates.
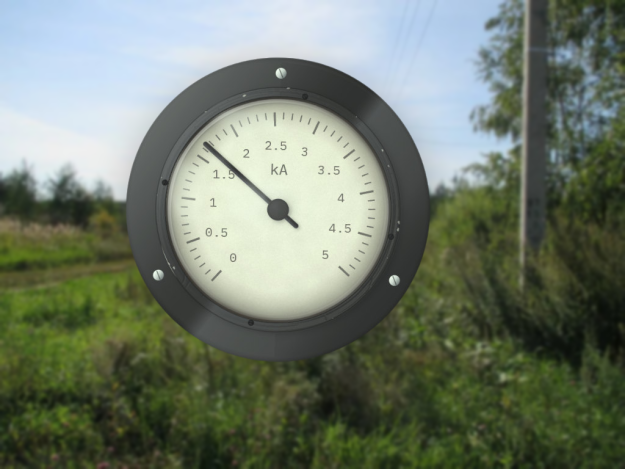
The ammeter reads 1.65 kA
